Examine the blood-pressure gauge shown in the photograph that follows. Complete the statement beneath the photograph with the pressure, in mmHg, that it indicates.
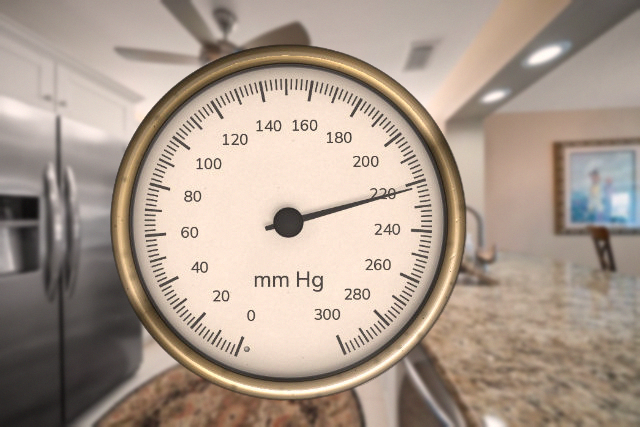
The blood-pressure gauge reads 222 mmHg
